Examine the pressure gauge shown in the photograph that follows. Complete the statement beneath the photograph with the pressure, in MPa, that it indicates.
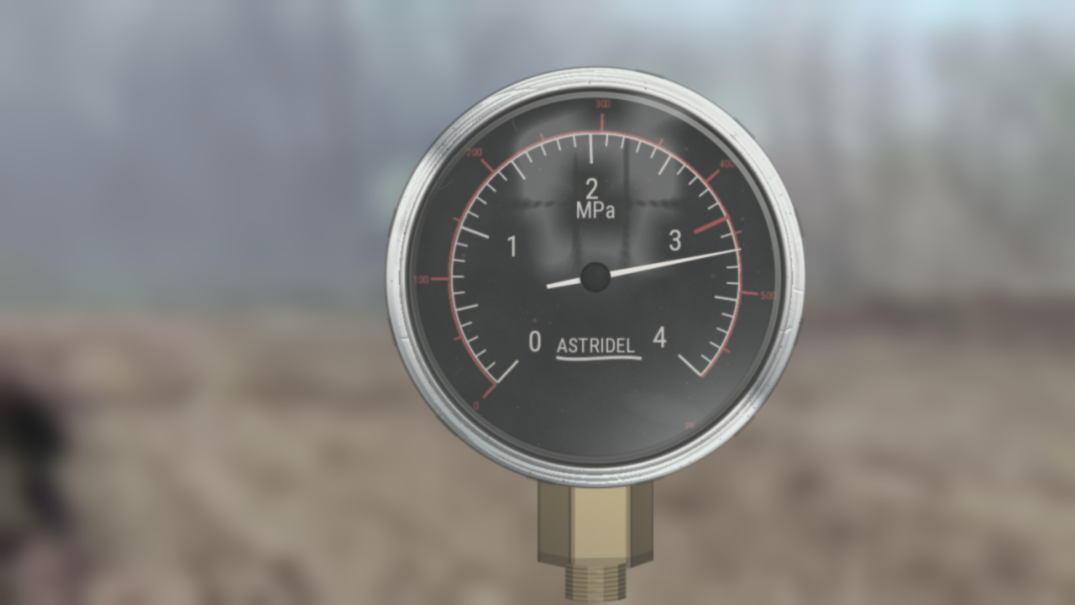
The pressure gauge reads 3.2 MPa
